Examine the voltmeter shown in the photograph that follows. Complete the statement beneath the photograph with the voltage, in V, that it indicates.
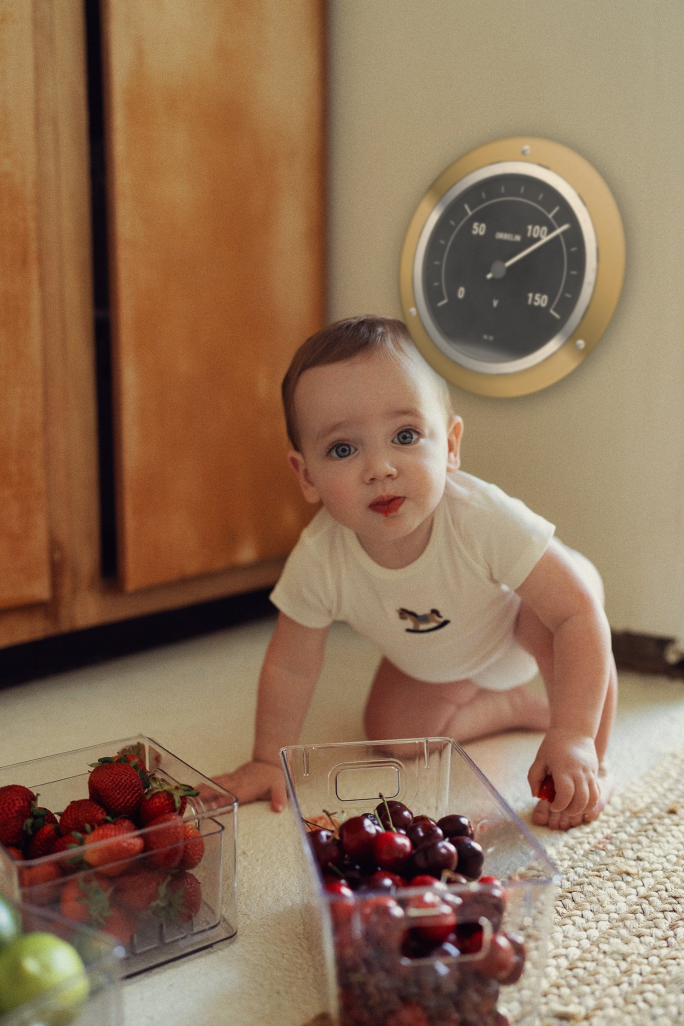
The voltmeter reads 110 V
